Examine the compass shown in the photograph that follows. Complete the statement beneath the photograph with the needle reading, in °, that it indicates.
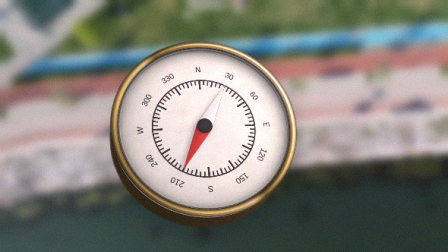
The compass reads 210 °
